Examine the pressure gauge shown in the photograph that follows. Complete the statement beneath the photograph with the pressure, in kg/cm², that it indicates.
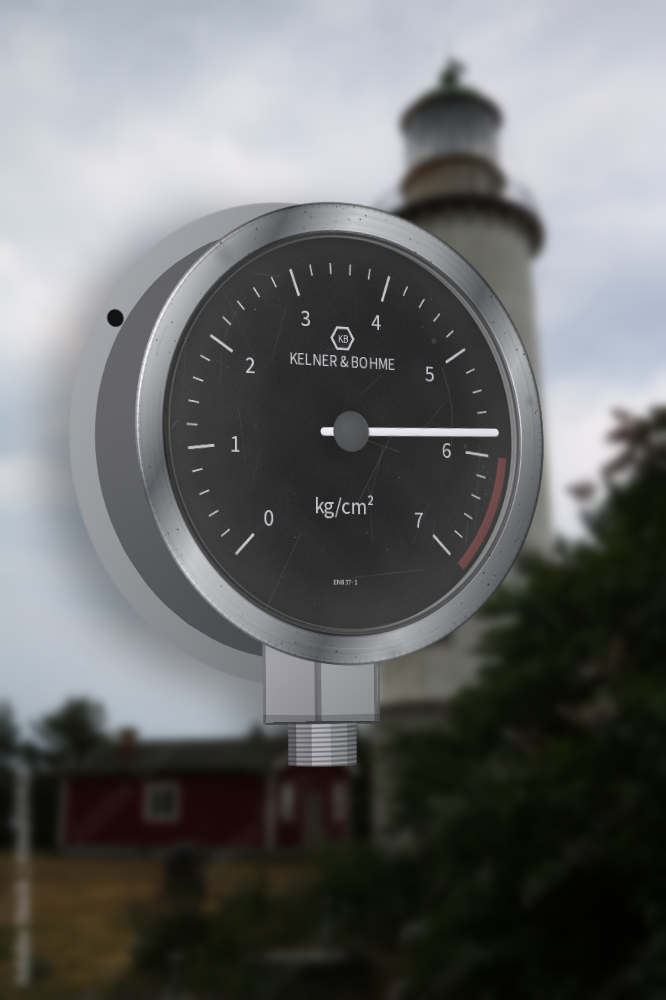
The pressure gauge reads 5.8 kg/cm²
